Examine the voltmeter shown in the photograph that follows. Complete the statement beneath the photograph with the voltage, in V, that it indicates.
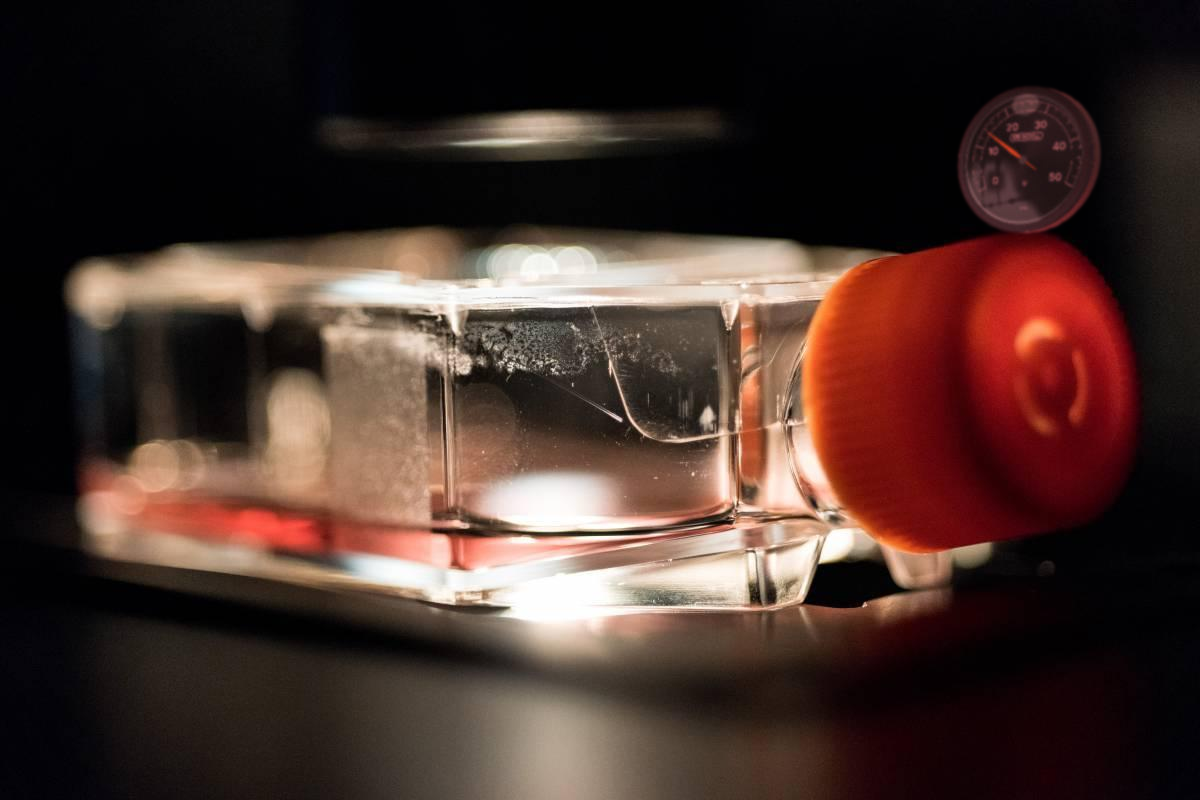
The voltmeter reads 14 V
